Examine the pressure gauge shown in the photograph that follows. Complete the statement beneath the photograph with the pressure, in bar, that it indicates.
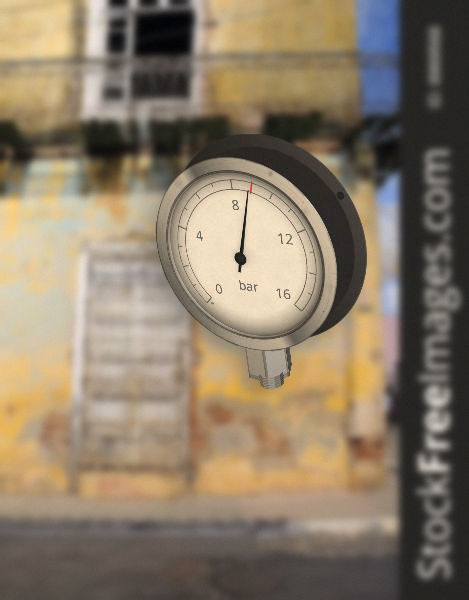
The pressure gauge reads 9 bar
